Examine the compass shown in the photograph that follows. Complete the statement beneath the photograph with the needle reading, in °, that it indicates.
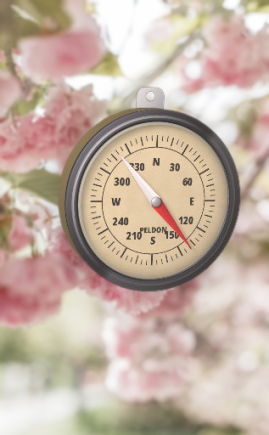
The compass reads 140 °
